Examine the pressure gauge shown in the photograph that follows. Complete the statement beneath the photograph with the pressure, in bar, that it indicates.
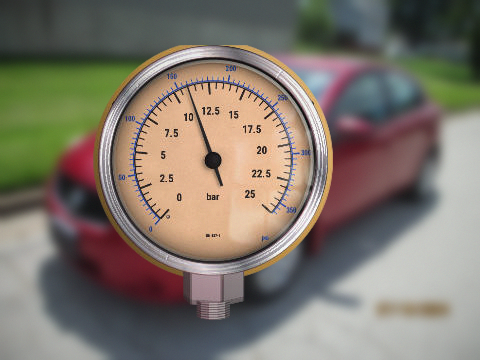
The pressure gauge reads 11 bar
